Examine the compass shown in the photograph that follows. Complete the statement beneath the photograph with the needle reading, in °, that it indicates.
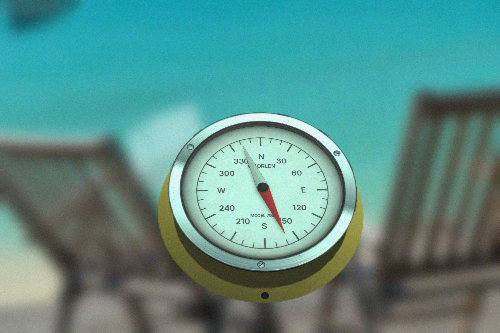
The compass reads 160 °
